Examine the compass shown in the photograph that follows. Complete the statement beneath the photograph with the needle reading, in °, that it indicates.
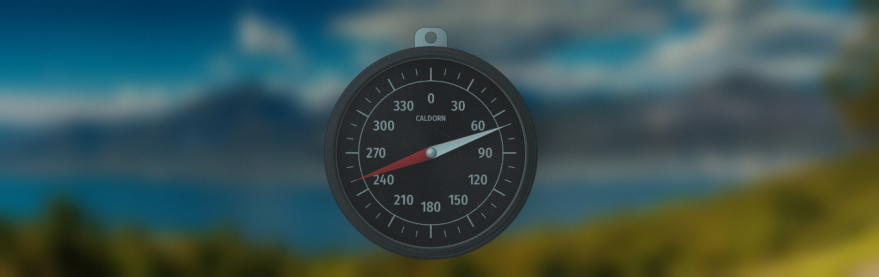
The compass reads 250 °
